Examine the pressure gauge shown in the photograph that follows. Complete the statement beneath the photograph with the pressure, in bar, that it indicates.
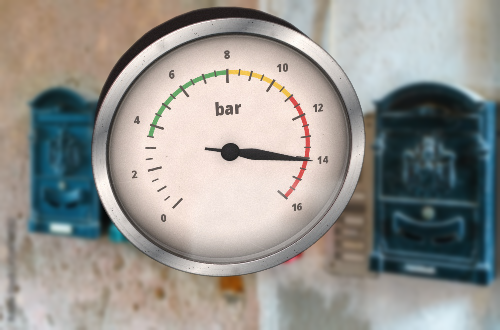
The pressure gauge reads 14 bar
